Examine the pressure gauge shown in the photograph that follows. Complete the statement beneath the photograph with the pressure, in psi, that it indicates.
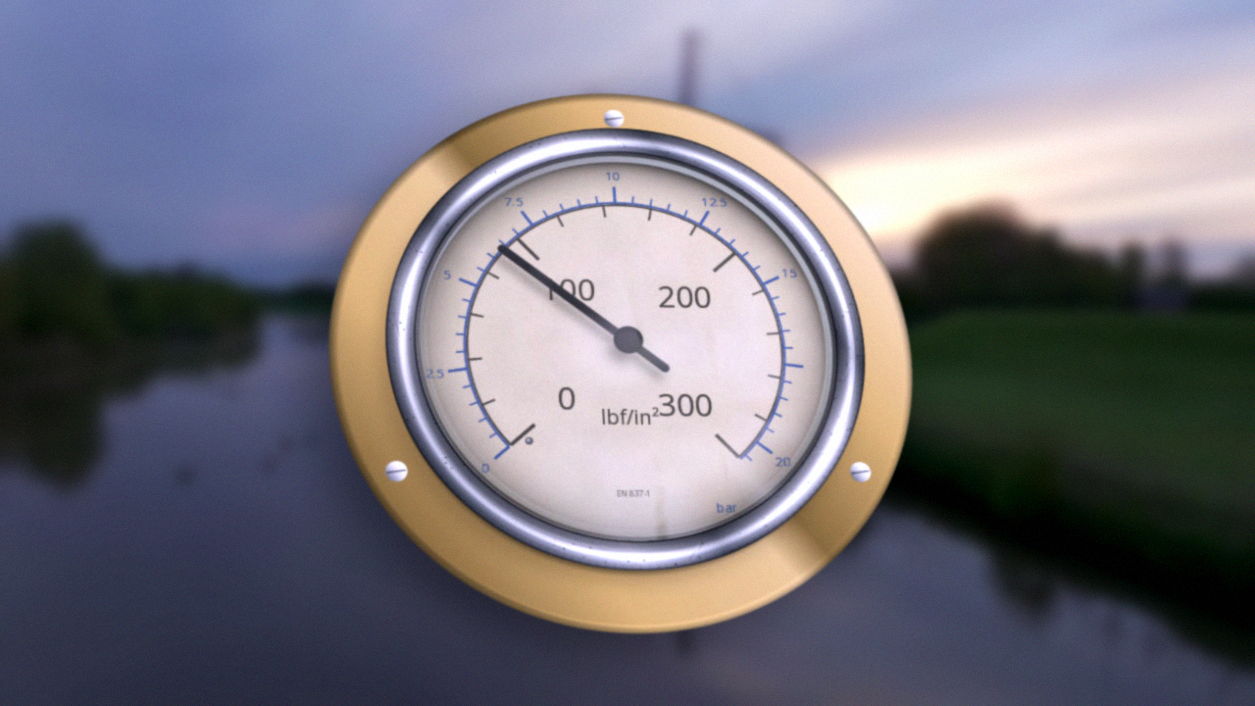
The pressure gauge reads 90 psi
